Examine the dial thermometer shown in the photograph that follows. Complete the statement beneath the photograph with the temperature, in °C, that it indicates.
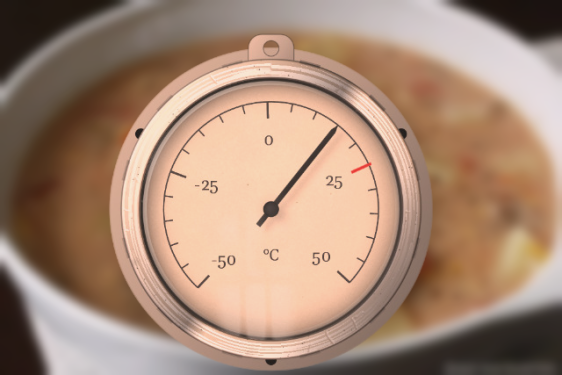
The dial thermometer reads 15 °C
